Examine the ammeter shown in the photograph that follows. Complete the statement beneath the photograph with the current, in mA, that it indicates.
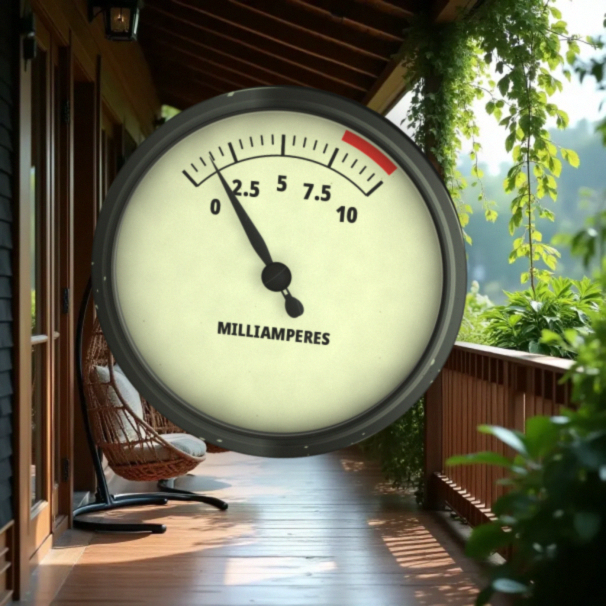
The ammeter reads 1.5 mA
